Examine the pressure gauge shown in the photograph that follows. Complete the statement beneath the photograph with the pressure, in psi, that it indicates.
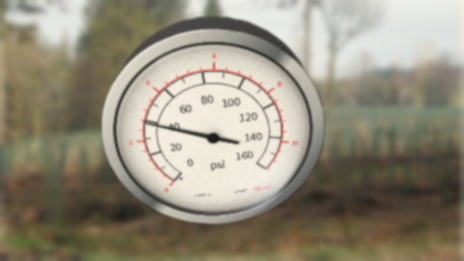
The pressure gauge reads 40 psi
